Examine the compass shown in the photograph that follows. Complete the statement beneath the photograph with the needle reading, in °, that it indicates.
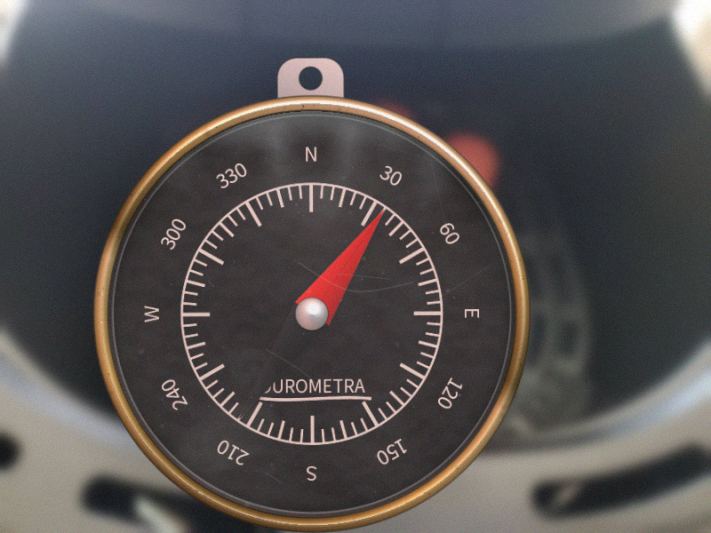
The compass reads 35 °
